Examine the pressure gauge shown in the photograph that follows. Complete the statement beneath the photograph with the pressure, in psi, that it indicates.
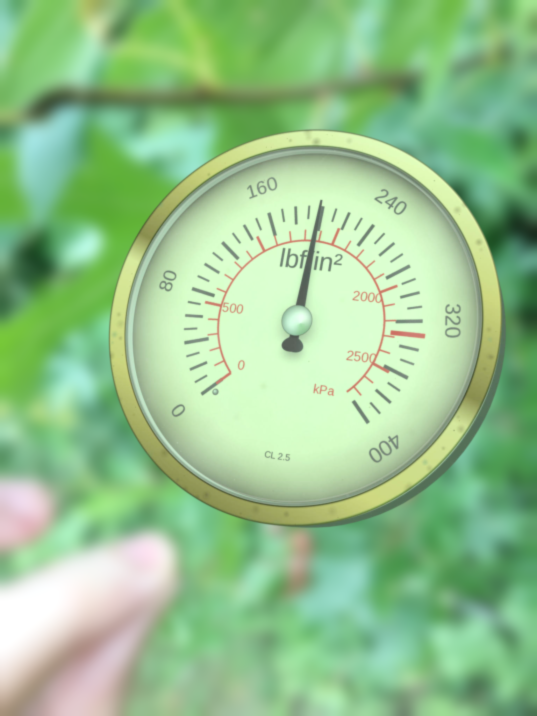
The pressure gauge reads 200 psi
